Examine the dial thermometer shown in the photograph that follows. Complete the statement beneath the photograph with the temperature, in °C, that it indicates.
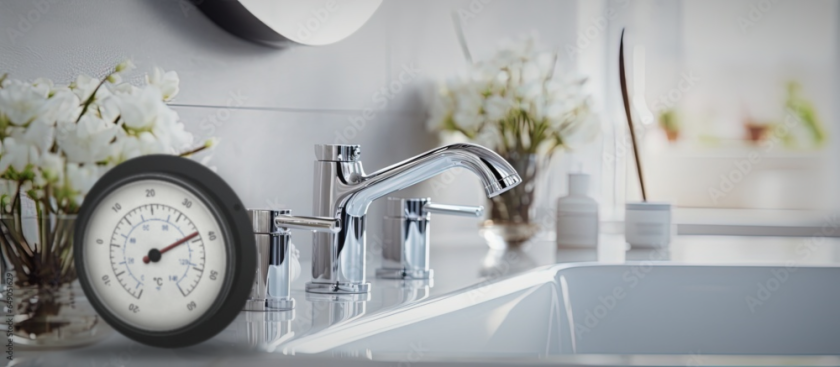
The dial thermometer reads 38 °C
